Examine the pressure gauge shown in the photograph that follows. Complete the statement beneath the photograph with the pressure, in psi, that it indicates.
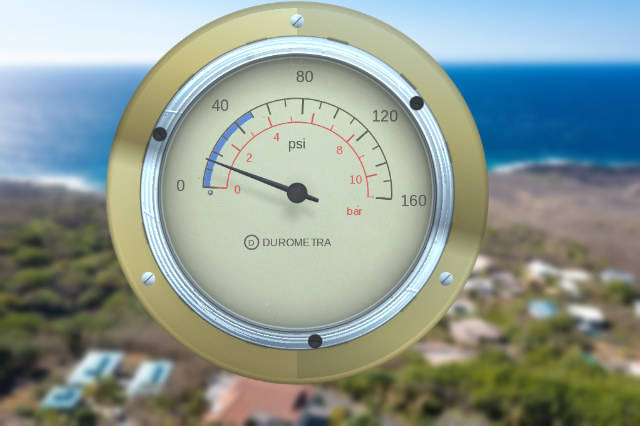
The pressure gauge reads 15 psi
